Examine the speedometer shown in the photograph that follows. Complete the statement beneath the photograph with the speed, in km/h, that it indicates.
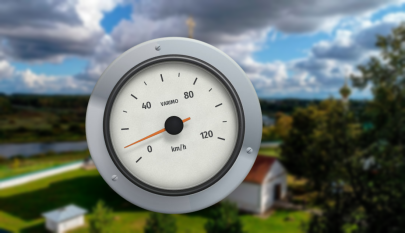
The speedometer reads 10 km/h
